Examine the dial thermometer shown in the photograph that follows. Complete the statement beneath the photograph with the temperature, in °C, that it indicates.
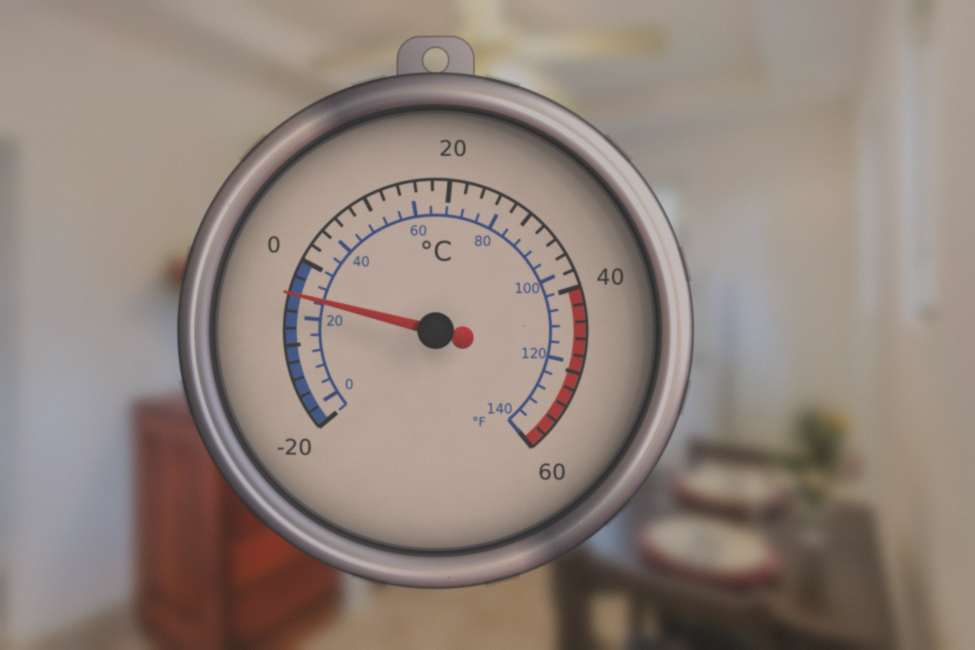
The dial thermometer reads -4 °C
